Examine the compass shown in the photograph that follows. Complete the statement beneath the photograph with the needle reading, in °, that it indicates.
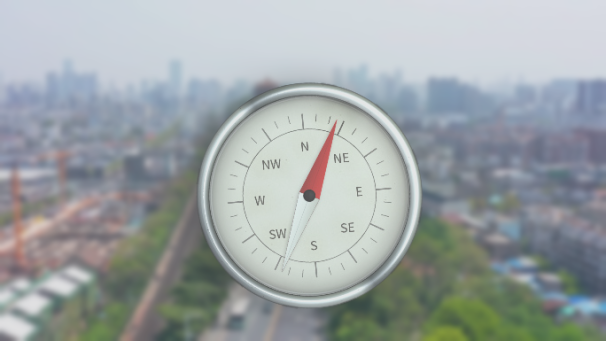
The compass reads 25 °
